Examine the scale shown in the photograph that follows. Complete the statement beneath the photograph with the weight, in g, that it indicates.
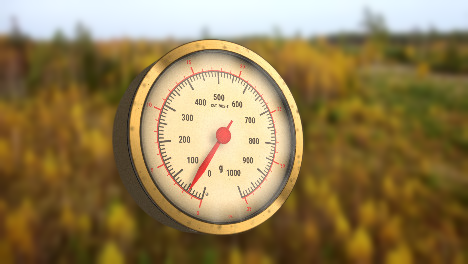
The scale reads 50 g
